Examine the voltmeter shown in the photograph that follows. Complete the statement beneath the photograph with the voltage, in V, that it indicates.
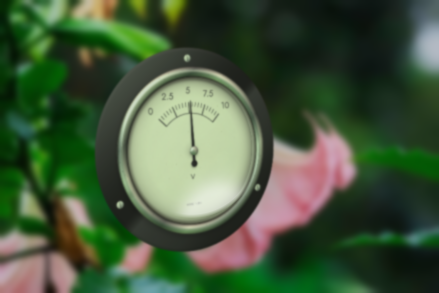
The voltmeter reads 5 V
